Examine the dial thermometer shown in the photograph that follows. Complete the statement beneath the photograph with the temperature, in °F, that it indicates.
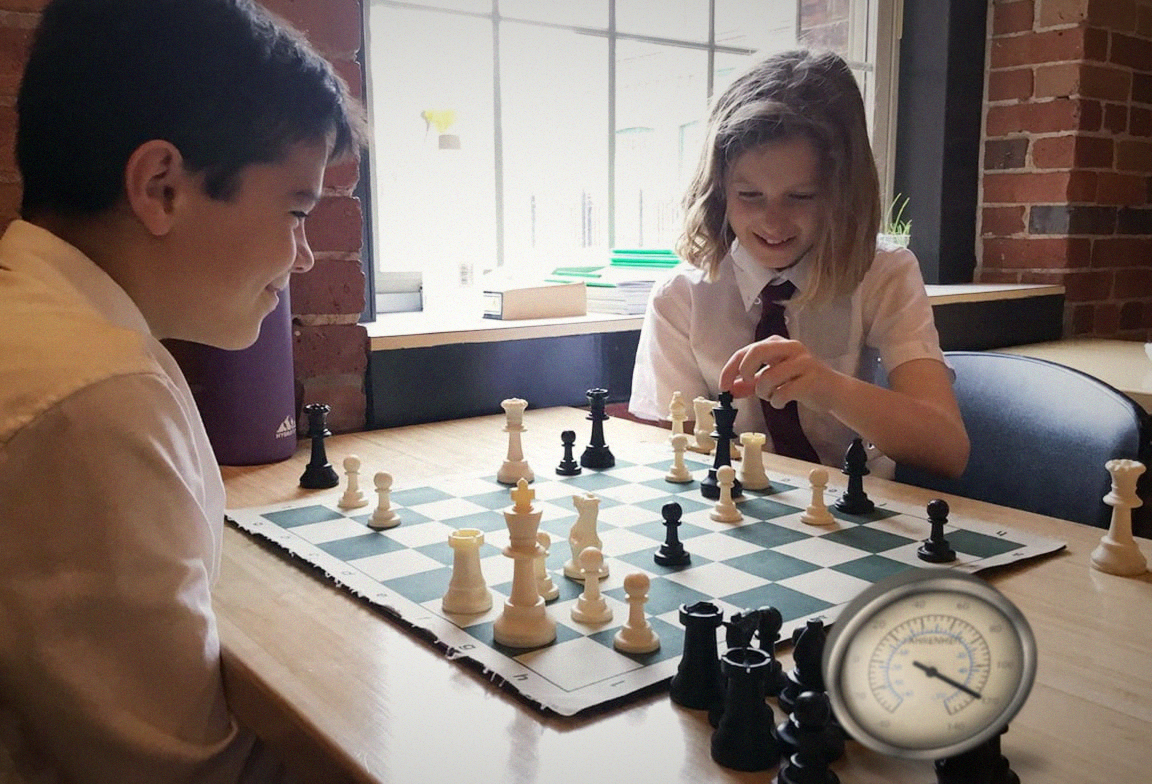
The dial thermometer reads 120 °F
